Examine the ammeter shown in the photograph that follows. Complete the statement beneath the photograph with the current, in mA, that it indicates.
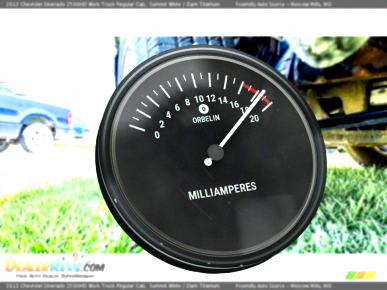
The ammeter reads 18.5 mA
